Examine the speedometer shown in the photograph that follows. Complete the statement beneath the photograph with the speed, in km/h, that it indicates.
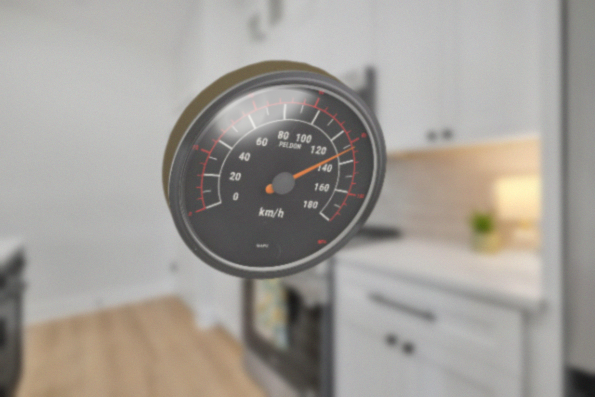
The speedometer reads 130 km/h
